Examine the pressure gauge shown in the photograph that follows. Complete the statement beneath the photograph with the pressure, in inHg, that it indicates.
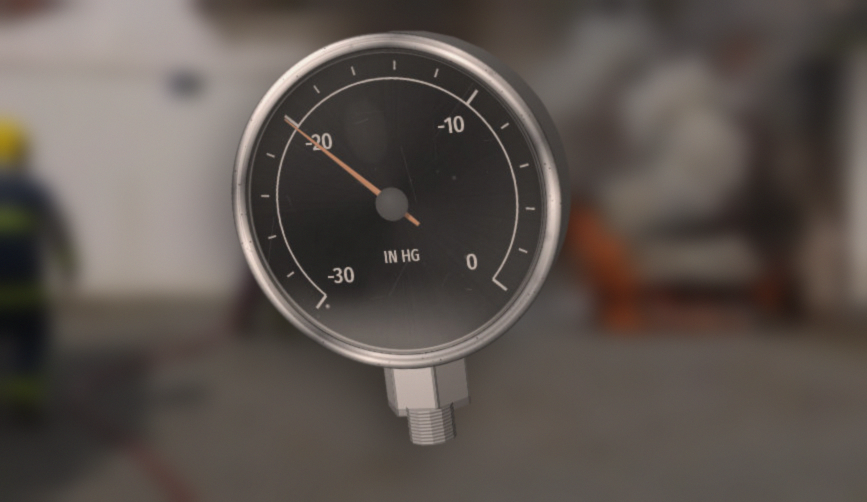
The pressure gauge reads -20 inHg
